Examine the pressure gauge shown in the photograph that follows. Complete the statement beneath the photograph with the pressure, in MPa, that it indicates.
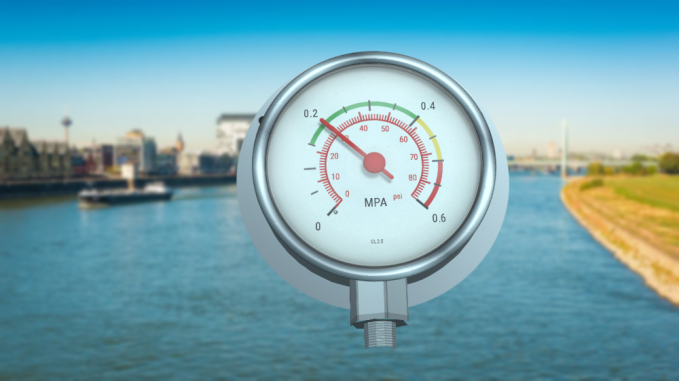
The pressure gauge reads 0.2 MPa
